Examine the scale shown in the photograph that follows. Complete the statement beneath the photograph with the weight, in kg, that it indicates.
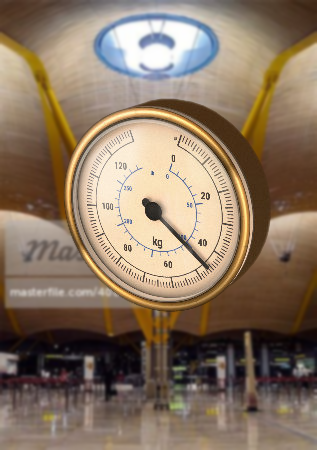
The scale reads 45 kg
